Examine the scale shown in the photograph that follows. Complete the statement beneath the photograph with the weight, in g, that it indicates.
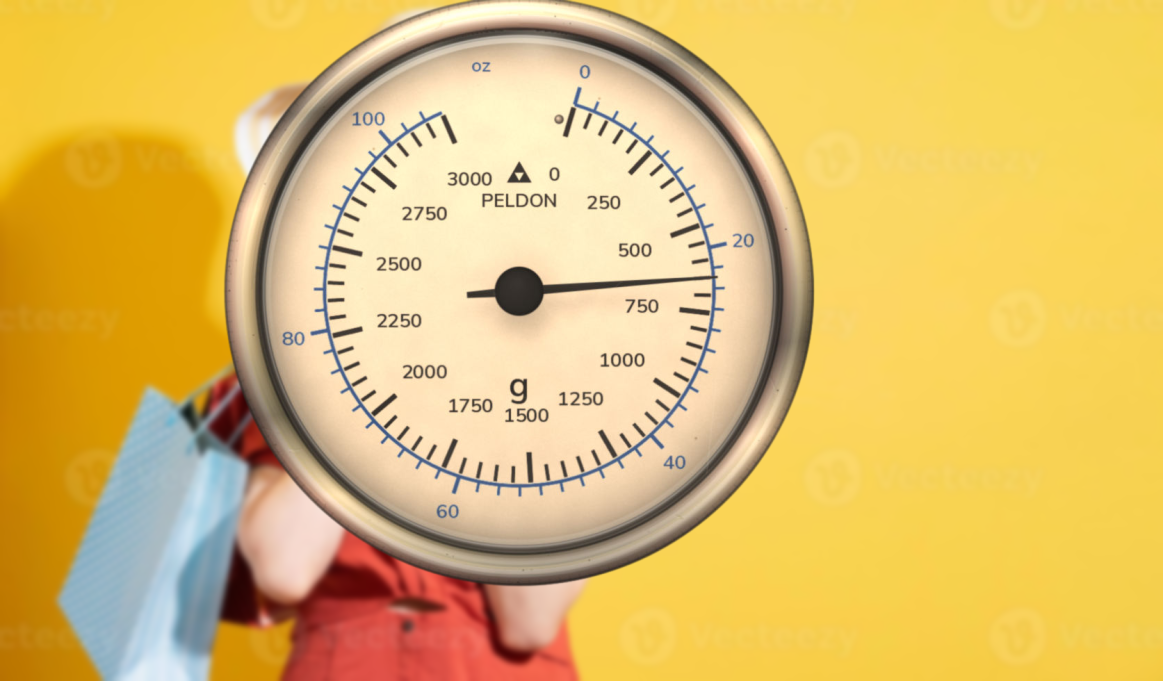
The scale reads 650 g
